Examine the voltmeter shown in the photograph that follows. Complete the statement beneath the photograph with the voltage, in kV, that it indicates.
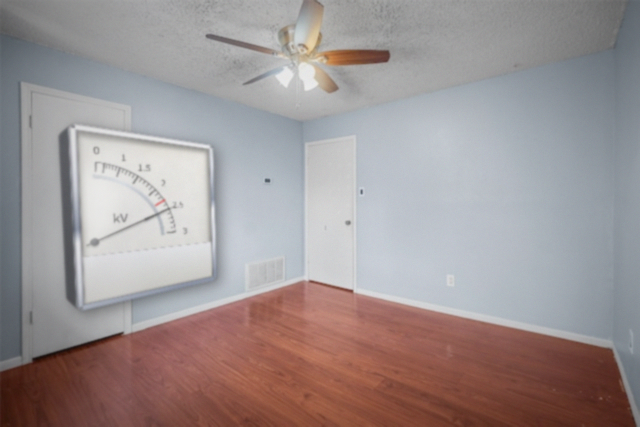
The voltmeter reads 2.5 kV
